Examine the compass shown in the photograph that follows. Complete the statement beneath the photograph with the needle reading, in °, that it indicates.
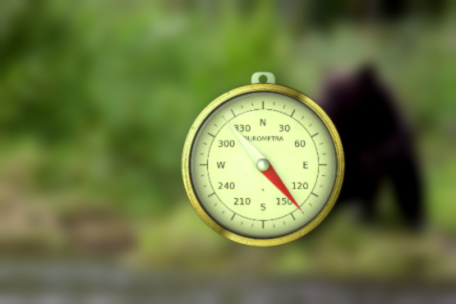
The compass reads 140 °
